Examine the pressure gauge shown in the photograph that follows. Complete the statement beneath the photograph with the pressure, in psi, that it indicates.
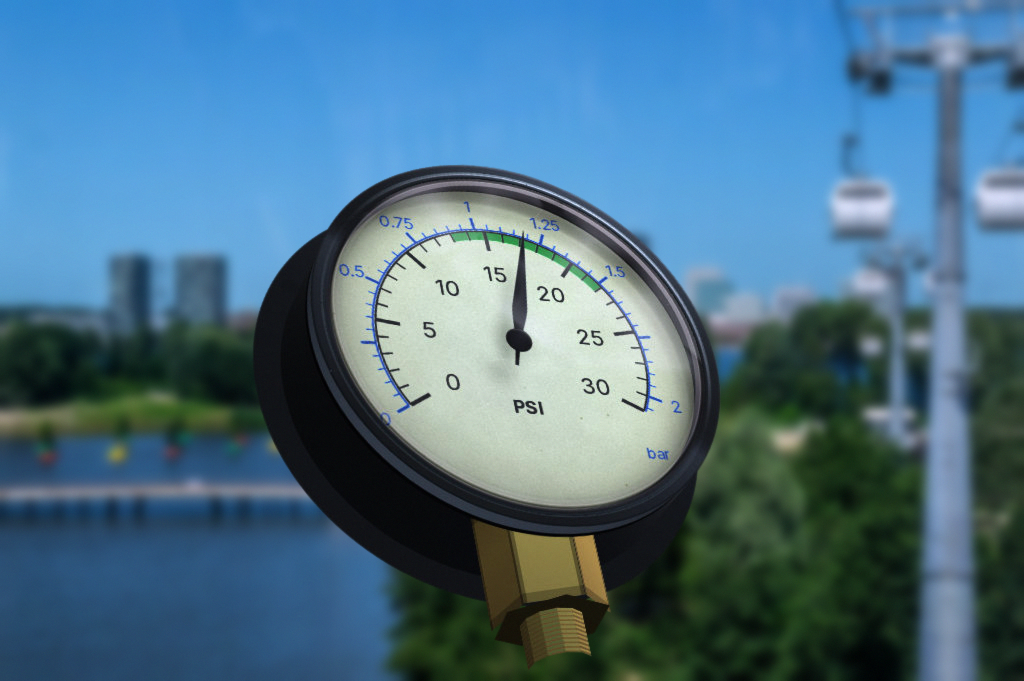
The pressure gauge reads 17 psi
